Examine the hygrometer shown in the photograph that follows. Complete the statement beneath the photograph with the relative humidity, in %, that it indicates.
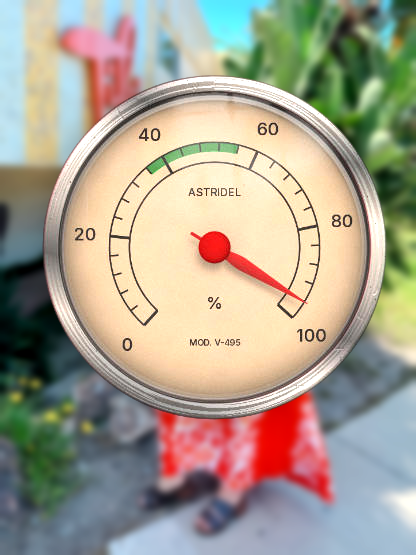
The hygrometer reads 96 %
